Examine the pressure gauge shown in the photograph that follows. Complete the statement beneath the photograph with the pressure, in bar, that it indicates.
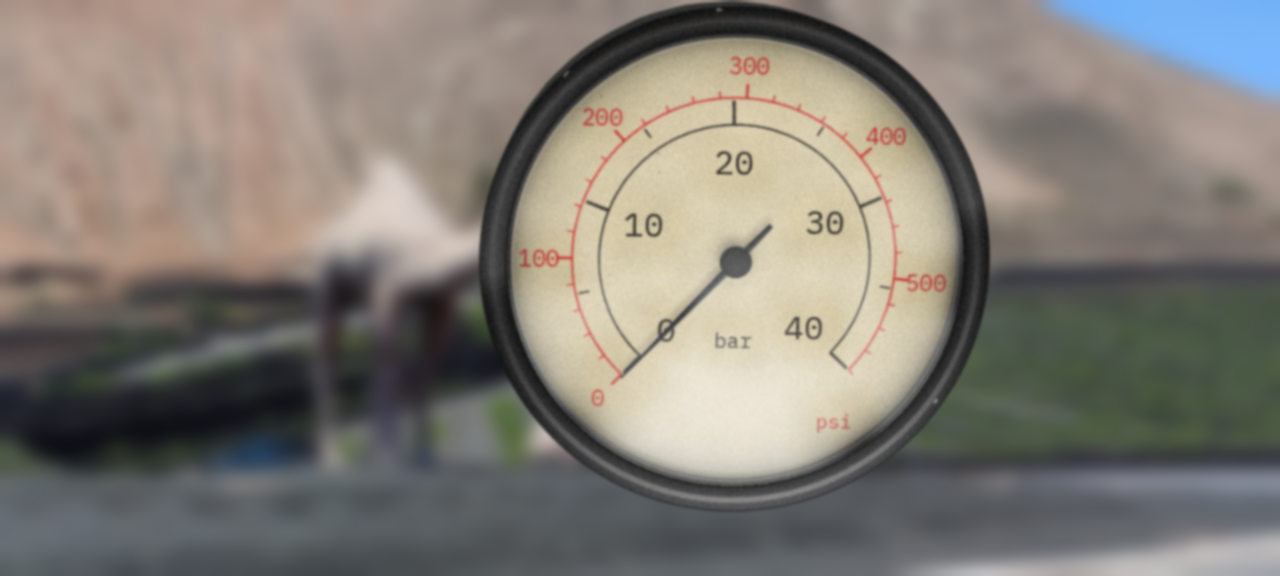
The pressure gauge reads 0 bar
